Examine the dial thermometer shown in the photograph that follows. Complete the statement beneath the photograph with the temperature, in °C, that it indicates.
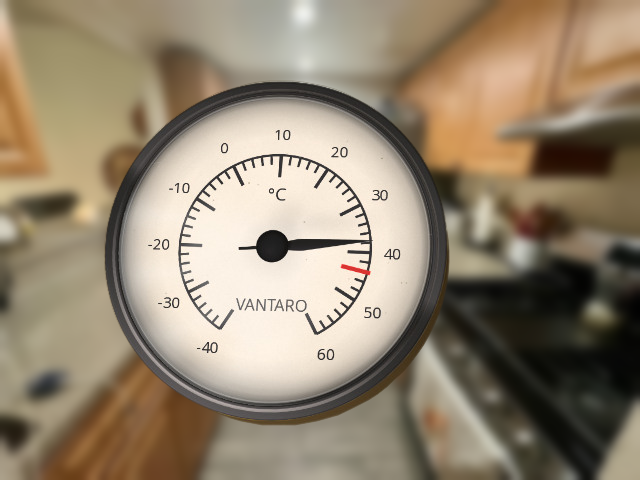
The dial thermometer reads 38 °C
